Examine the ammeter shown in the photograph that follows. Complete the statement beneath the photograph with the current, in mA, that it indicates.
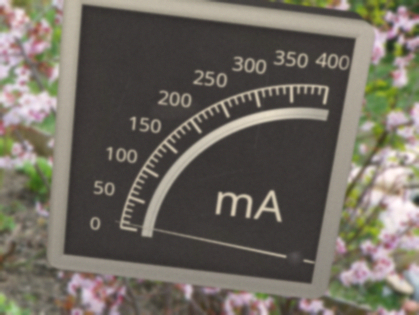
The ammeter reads 10 mA
